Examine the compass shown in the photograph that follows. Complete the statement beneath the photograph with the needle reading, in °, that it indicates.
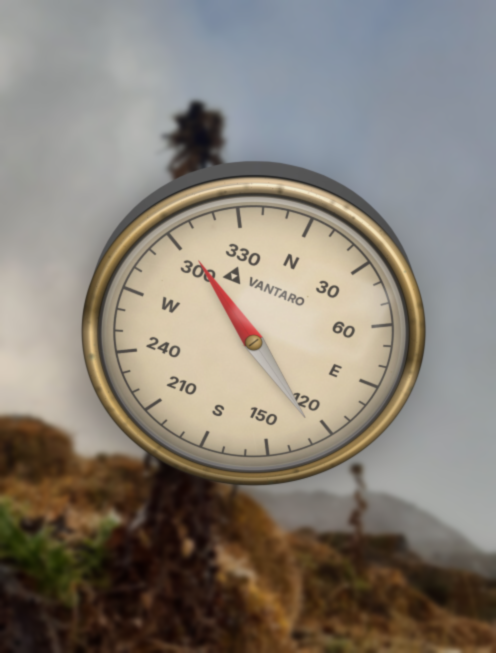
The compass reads 305 °
